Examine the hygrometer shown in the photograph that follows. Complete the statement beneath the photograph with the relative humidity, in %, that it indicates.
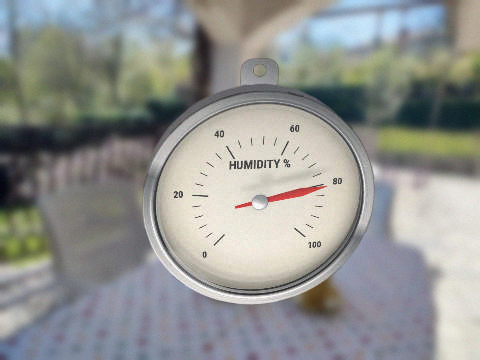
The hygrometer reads 80 %
